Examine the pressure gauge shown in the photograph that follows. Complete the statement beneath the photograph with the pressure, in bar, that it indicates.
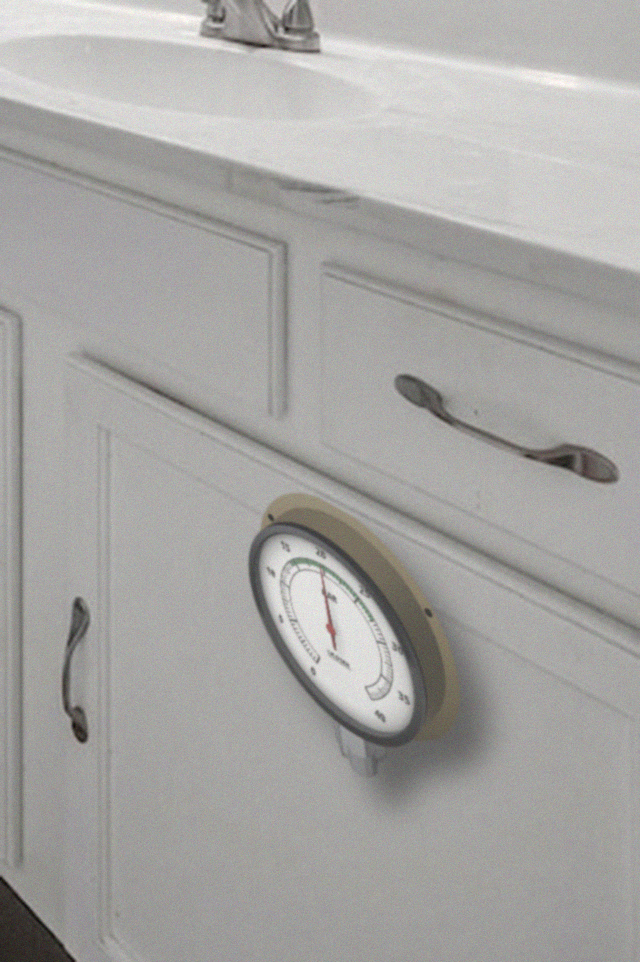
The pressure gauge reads 20 bar
